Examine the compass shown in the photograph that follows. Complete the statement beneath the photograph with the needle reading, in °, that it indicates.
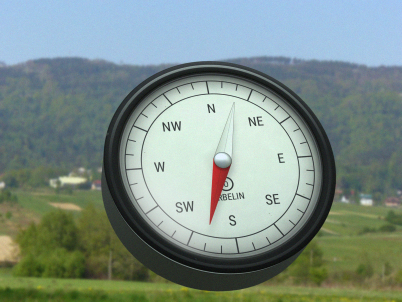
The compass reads 200 °
